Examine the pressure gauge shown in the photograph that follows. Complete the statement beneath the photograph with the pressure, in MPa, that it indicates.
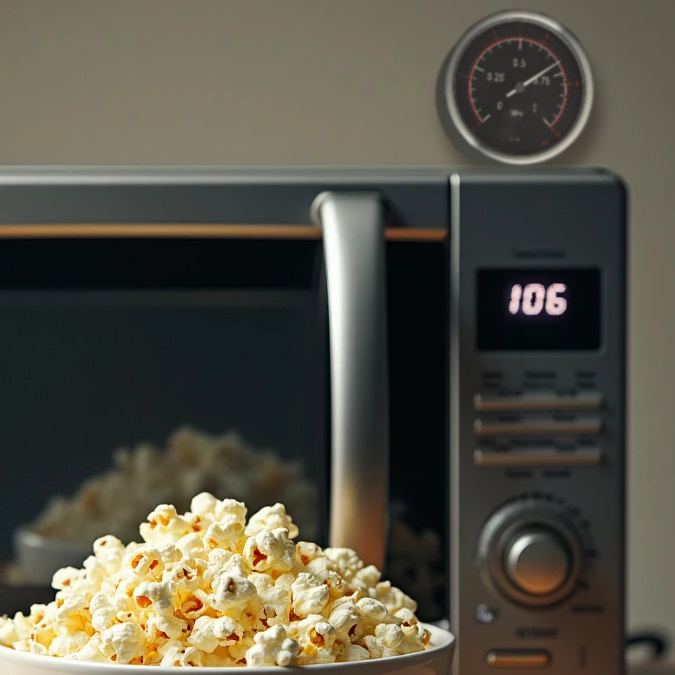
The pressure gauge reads 0.7 MPa
